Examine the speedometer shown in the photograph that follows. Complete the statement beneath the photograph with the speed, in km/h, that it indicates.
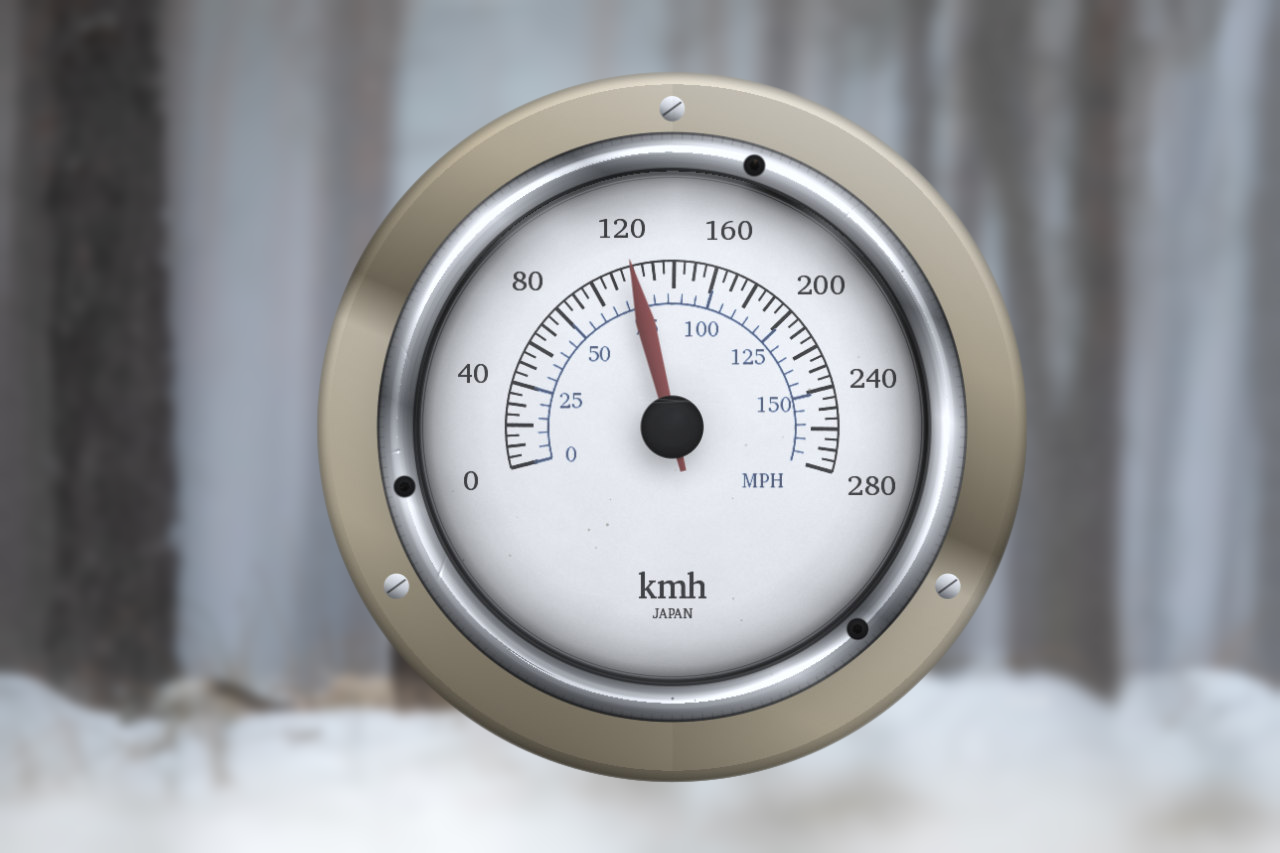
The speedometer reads 120 km/h
